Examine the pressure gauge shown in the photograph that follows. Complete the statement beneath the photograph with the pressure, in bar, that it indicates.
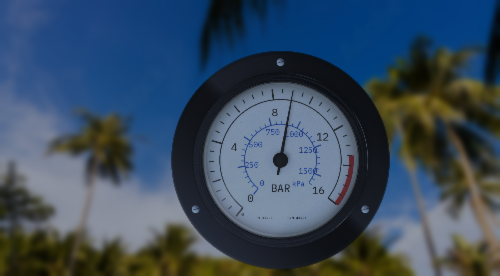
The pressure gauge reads 9 bar
